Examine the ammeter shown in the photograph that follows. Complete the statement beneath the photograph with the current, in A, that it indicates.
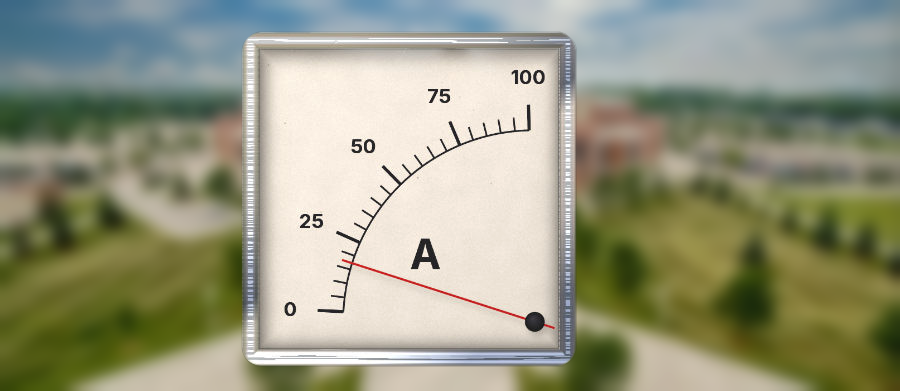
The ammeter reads 17.5 A
